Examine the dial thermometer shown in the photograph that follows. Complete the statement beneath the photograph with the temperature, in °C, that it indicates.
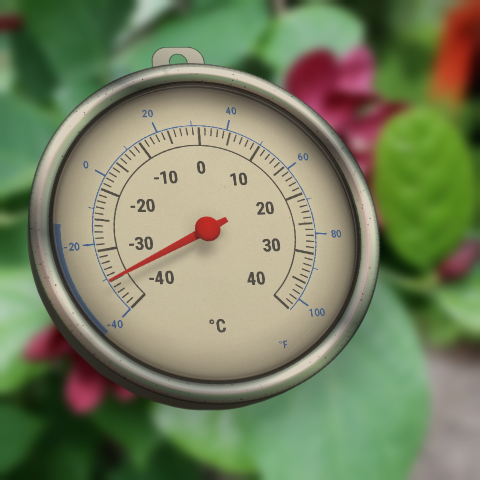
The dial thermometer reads -35 °C
